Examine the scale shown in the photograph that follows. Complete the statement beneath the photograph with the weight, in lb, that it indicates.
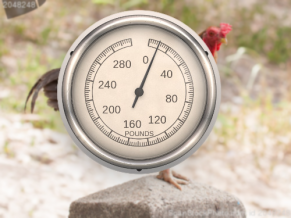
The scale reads 10 lb
